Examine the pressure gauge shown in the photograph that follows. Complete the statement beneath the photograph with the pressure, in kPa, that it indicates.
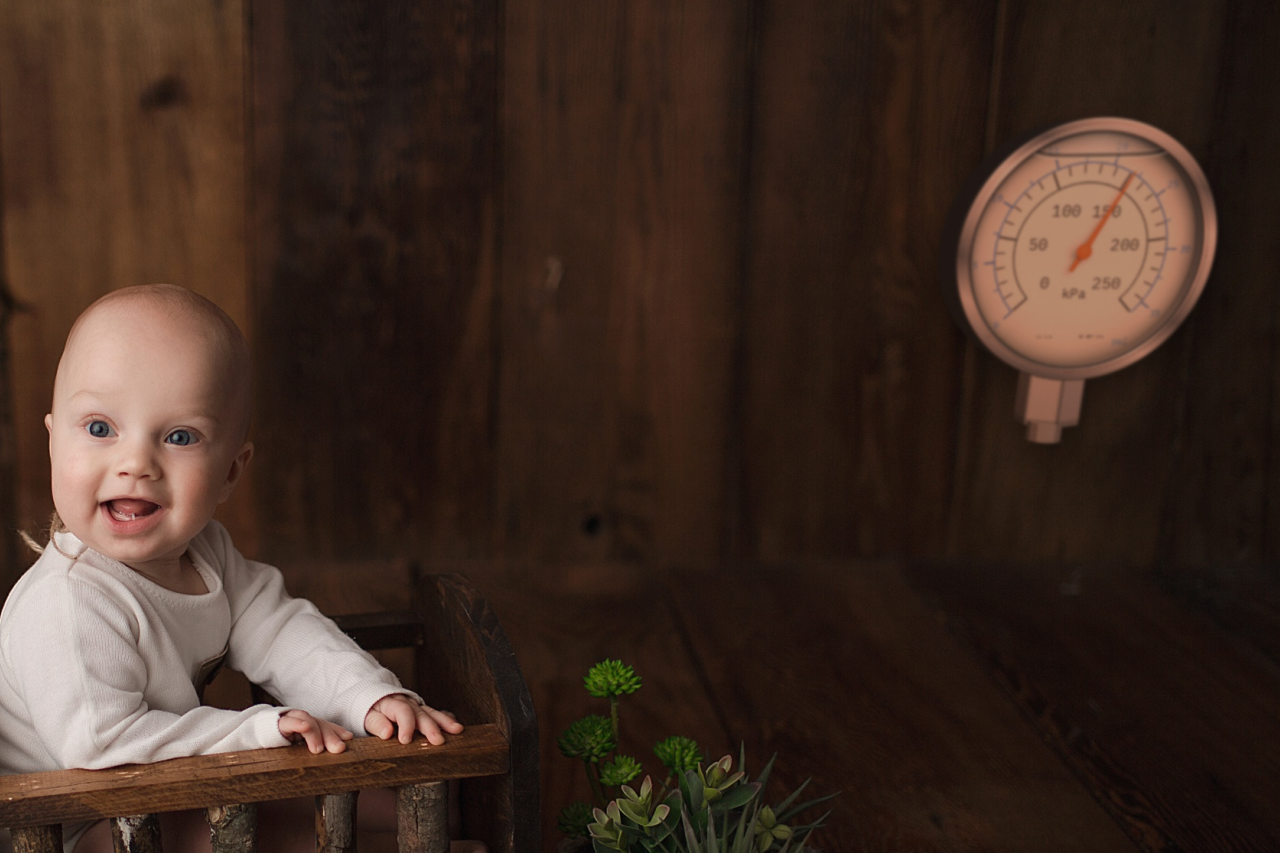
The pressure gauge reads 150 kPa
